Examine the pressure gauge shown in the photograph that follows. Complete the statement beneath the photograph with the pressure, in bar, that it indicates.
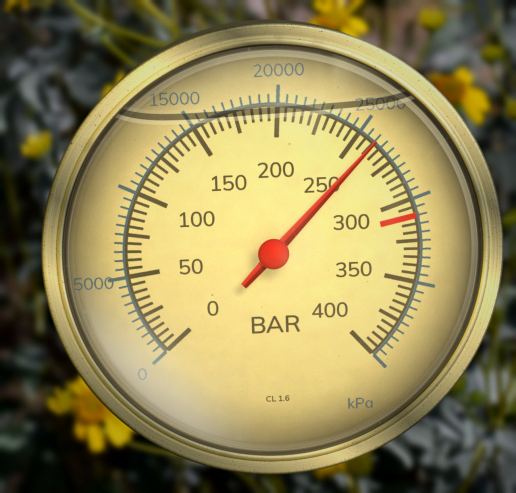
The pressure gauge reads 260 bar
